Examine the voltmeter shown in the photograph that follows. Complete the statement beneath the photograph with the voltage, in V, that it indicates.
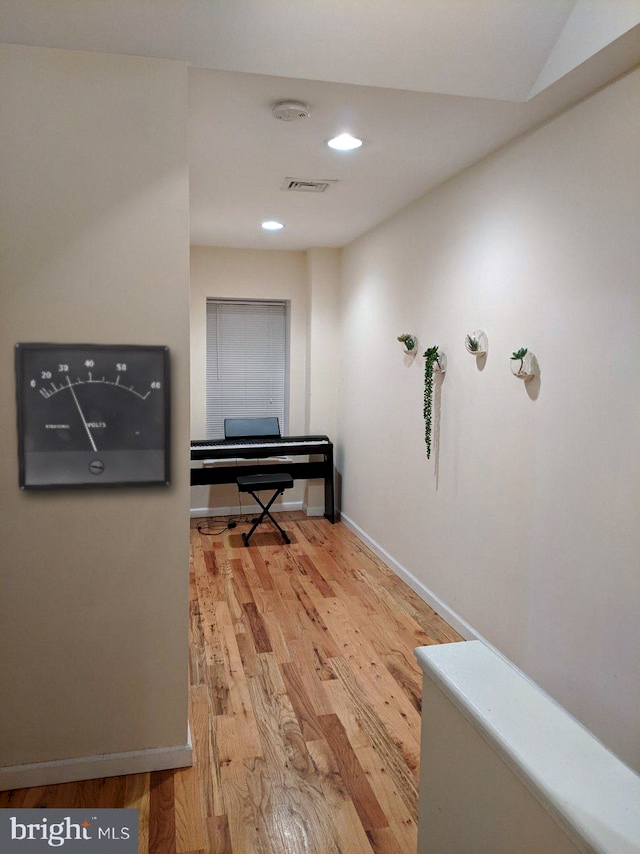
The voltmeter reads 30 V
